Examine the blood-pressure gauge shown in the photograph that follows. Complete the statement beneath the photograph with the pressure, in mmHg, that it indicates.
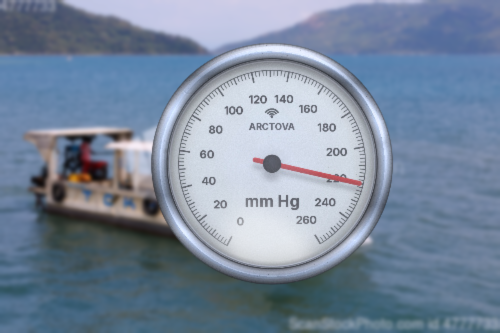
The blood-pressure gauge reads 220 mmHg
